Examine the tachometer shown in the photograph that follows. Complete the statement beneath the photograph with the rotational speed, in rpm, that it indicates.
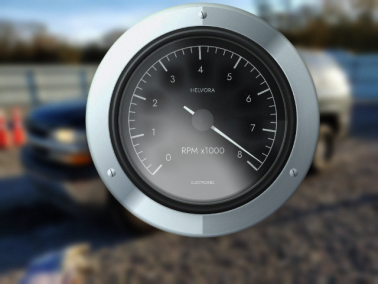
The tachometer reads 7800 rpm
